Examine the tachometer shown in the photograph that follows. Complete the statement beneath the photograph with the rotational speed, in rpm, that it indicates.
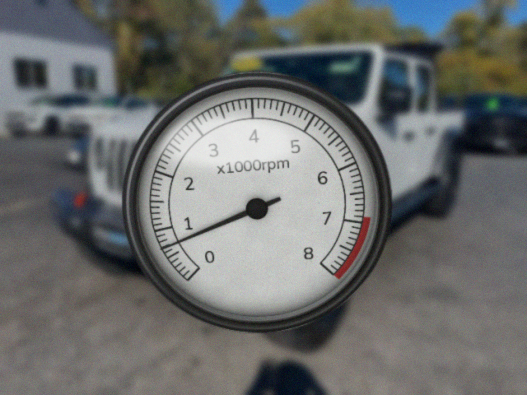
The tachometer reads 700 rpm
